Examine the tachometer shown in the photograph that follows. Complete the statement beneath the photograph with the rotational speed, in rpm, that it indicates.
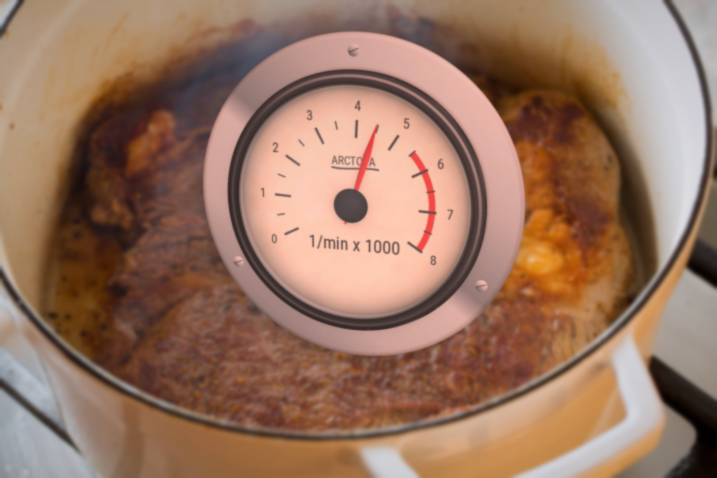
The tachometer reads 4500 rpm
